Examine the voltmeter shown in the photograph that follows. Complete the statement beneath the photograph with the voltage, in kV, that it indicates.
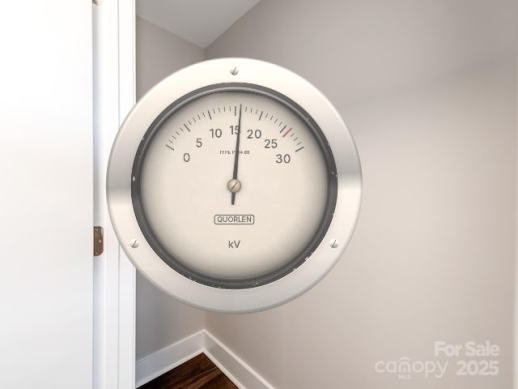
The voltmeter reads 16 kV
